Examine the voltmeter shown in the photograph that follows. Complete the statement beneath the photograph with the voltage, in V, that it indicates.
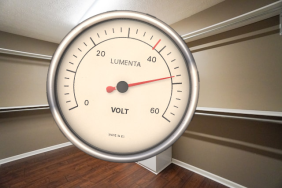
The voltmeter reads 48 V
